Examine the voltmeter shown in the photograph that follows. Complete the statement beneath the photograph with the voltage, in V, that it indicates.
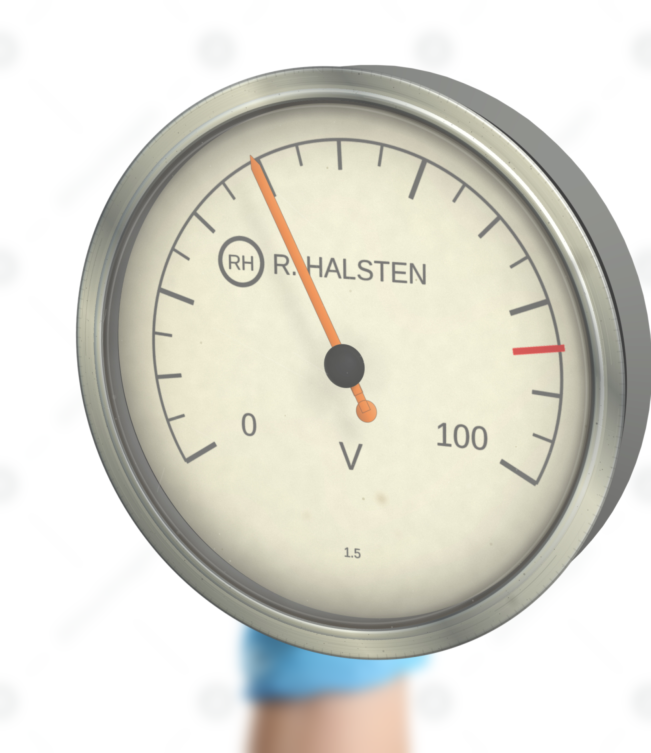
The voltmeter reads 40 V
